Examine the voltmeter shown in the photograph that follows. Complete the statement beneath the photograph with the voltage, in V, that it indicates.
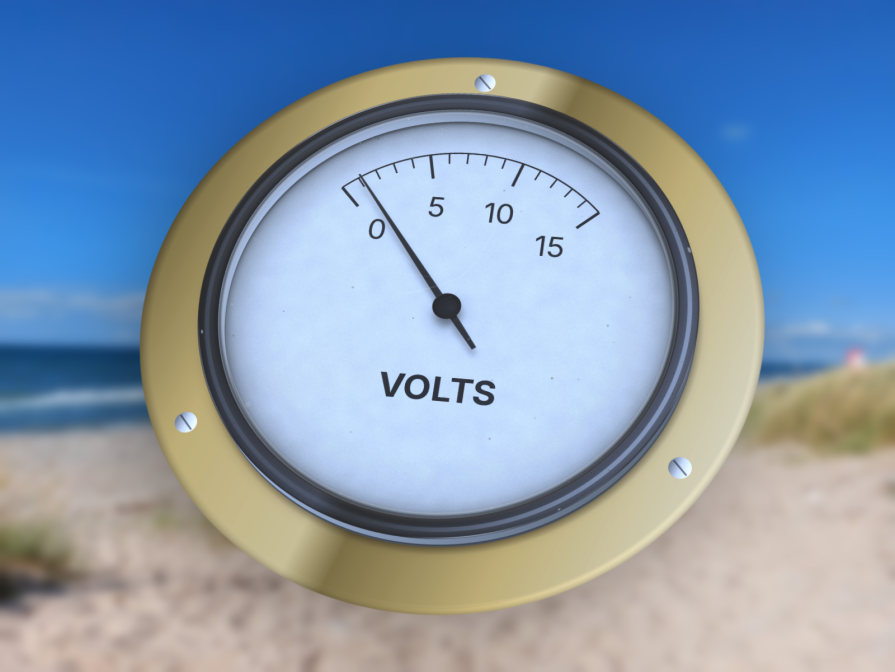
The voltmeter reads 1 V
